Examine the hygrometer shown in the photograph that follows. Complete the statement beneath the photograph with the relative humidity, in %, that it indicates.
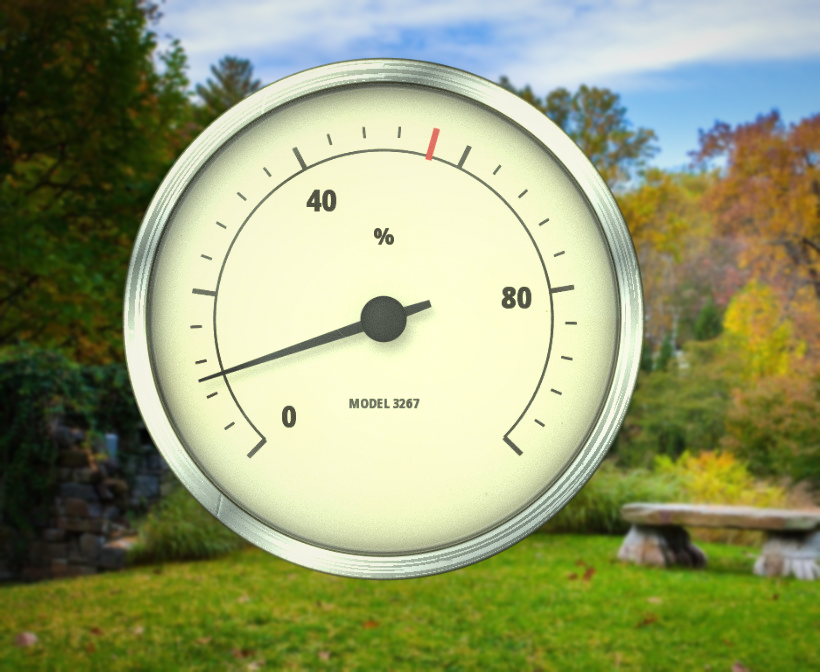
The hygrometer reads 10 %
